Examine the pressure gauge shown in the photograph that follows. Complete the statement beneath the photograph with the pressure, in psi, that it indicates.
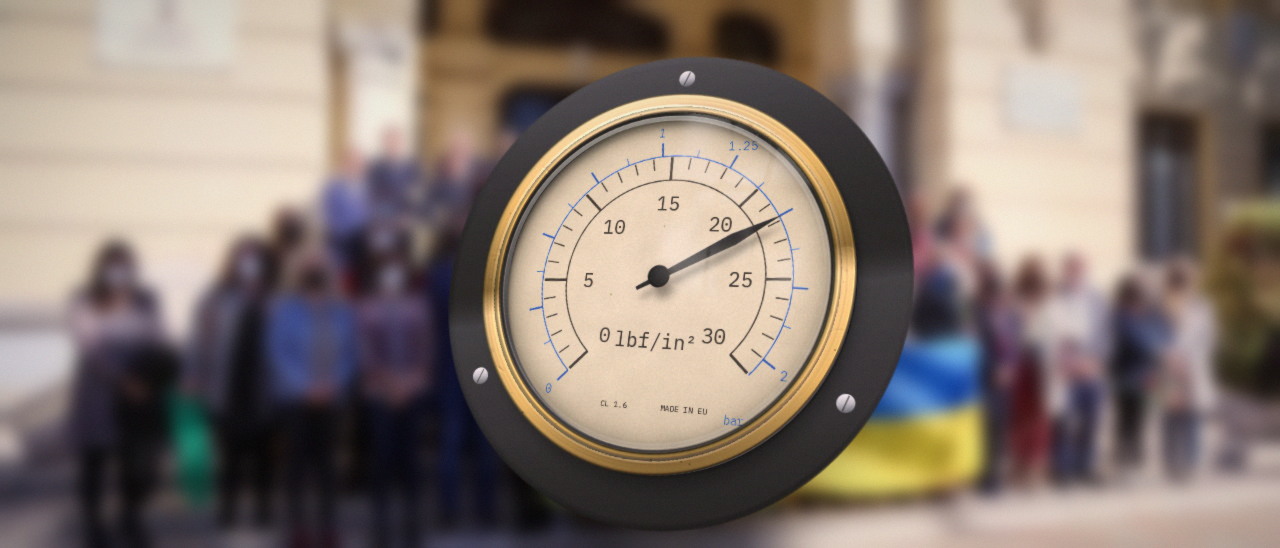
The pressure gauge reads 22 psi
